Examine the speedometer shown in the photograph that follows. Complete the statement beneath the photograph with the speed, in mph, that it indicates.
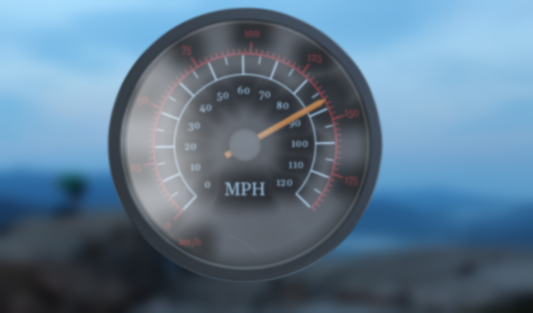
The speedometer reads 87.5 mph
